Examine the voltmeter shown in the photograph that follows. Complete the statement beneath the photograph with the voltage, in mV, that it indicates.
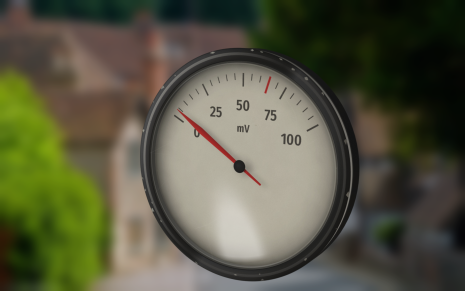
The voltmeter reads 5 mV
